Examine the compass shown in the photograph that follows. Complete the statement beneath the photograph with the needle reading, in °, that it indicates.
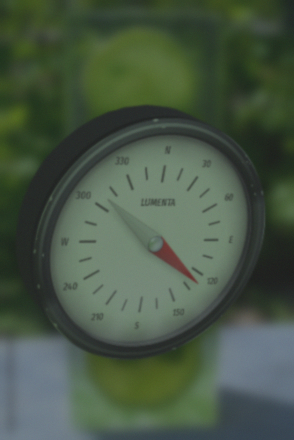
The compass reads 127.5 °
